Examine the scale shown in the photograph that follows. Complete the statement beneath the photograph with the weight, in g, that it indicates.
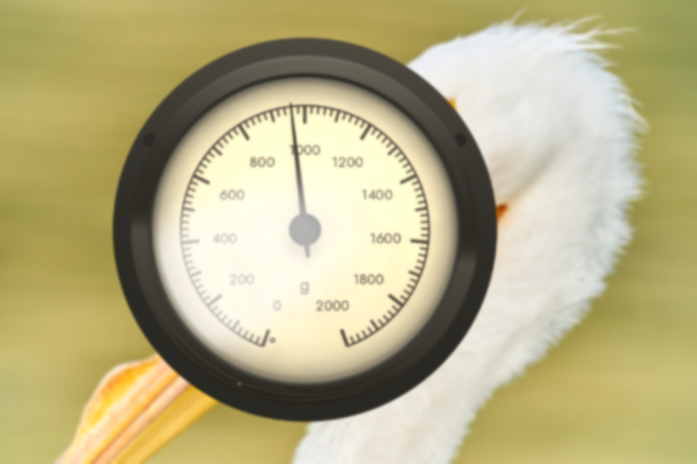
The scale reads 960 g
